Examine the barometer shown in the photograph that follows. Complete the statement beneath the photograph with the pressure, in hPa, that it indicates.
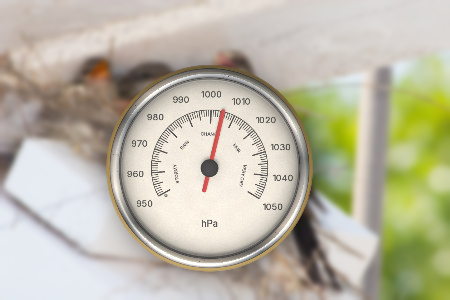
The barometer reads 1005 hPa
